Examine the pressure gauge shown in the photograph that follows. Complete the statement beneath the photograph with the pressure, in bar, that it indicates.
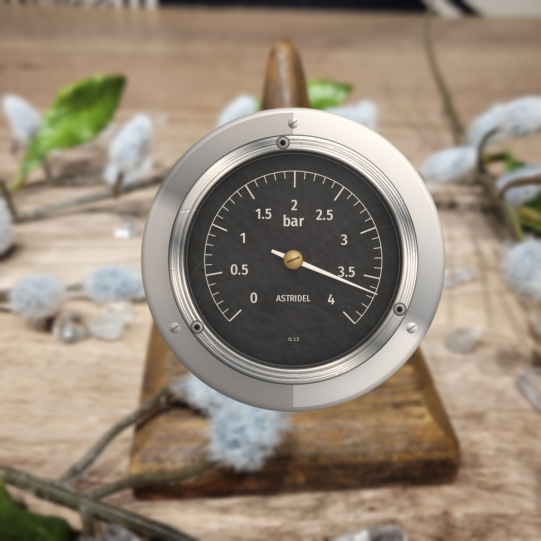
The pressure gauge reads 3.65 bar
